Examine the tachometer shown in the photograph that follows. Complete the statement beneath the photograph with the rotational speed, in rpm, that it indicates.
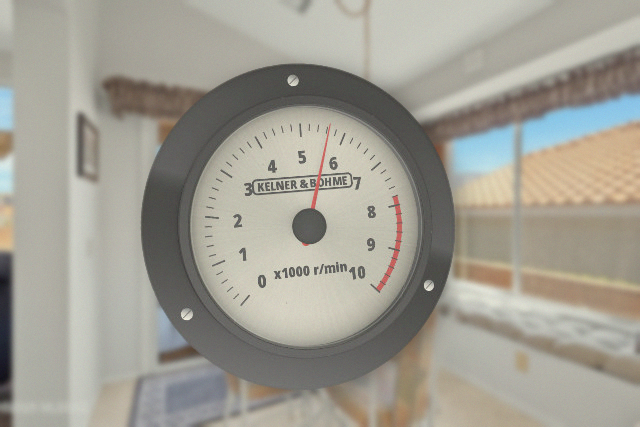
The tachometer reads 5600 rpm
